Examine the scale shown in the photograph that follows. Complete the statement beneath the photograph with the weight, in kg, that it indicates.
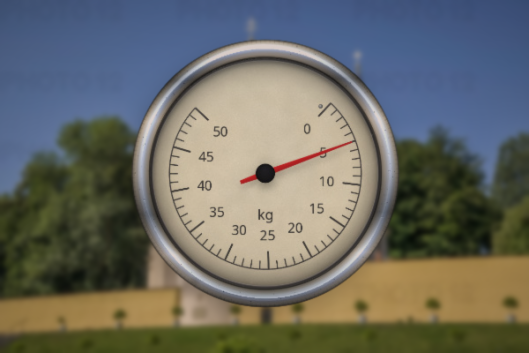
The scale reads 5 kg
